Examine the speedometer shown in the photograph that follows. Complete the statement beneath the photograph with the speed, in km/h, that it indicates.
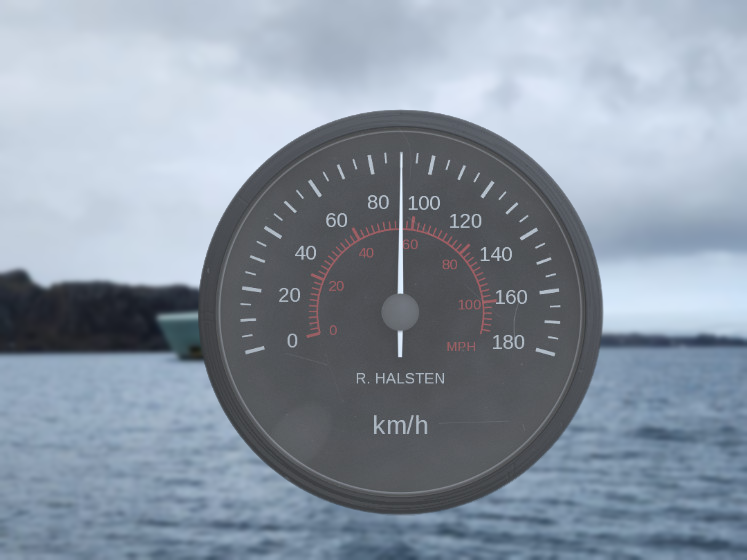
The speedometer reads 90 km/h
